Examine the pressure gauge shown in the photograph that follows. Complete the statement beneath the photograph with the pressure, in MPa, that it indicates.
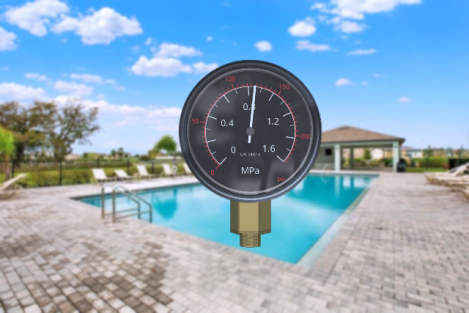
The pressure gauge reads 0.85 MPa
